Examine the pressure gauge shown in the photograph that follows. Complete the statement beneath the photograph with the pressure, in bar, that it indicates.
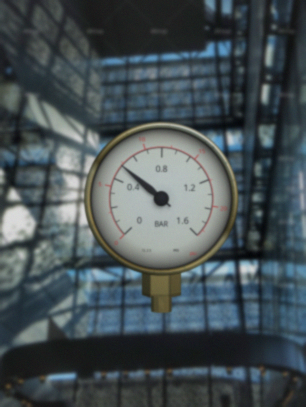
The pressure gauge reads 0.5 bar
